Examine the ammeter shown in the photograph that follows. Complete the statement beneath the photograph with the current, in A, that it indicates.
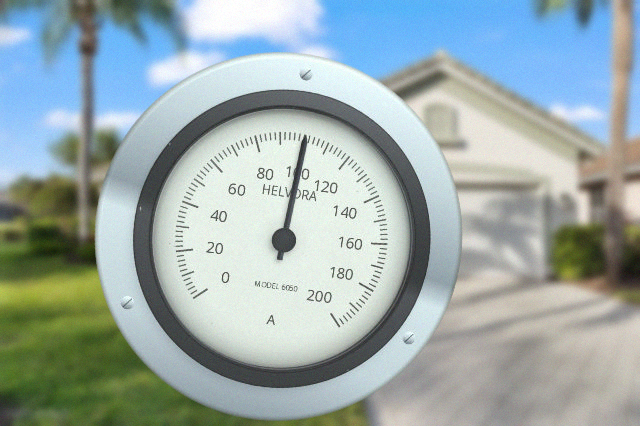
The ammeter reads 100 A
